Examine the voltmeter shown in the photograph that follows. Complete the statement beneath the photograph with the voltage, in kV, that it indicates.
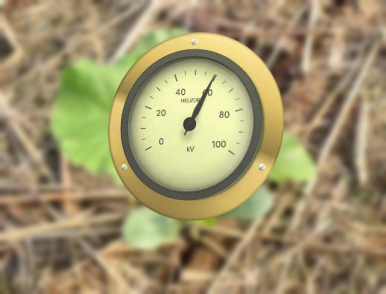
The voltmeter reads 60 kV
